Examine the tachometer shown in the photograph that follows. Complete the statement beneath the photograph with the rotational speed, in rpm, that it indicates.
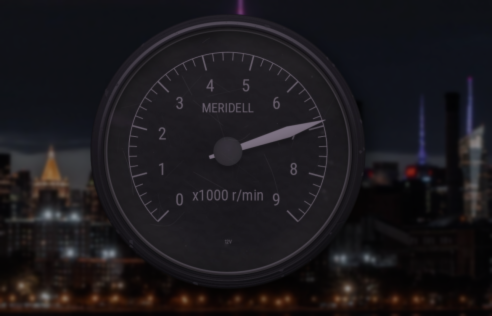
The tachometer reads 6900 rpm
